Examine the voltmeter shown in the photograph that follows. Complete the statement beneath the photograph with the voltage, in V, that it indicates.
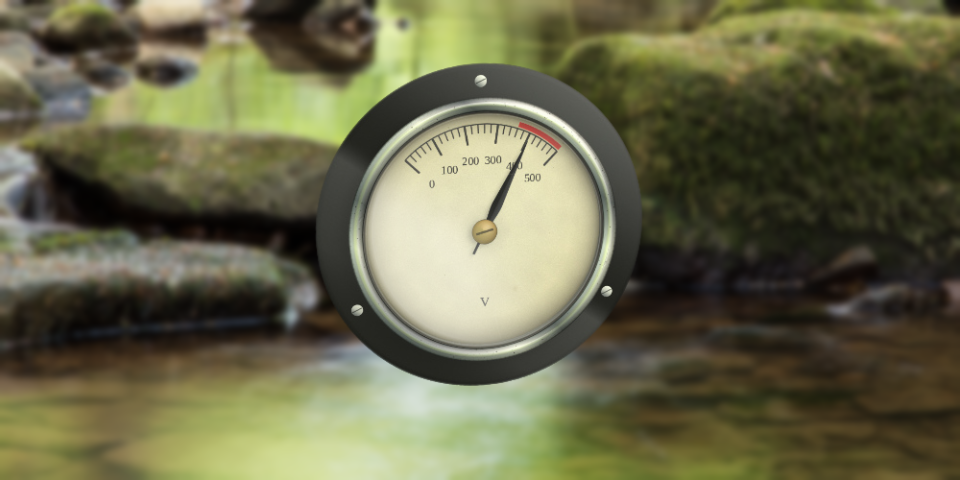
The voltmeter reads 400 V
